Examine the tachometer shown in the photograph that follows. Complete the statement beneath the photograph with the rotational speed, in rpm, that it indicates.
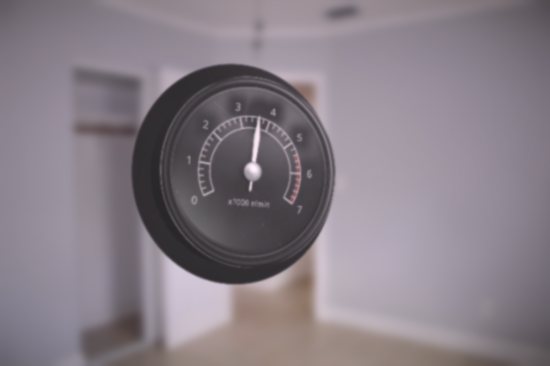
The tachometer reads 3600 rpm
